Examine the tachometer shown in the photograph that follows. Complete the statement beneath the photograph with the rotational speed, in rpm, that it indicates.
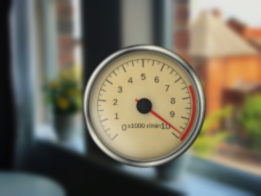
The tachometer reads 9750 rpm
